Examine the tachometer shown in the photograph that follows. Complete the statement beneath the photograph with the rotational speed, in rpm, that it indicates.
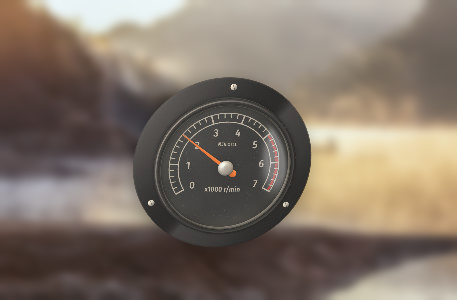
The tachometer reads 2000 rpm
